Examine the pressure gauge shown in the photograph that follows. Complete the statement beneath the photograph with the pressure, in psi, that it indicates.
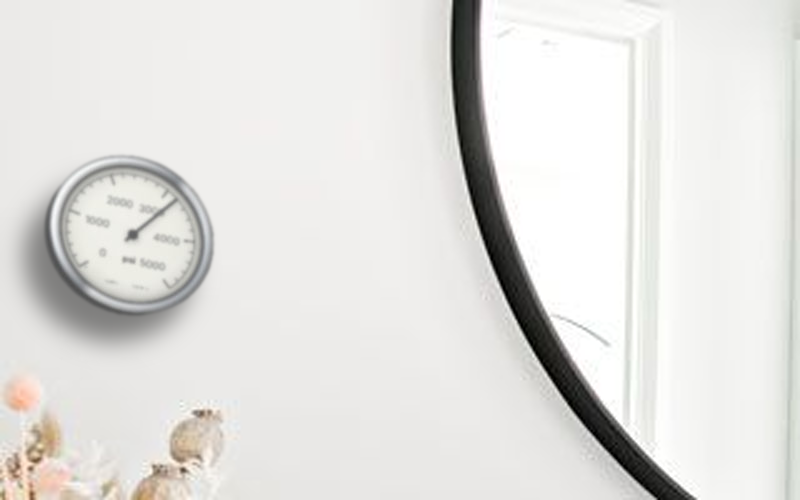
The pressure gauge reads 3200 psi
